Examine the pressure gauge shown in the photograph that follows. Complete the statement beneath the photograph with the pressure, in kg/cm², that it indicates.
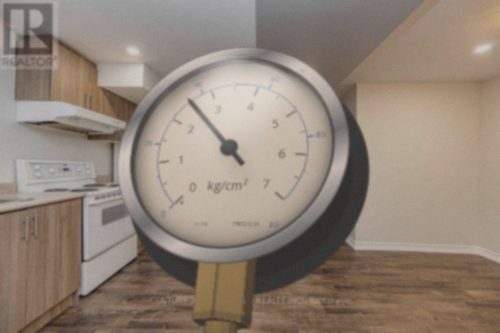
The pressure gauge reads 2.5 kg/cm²
